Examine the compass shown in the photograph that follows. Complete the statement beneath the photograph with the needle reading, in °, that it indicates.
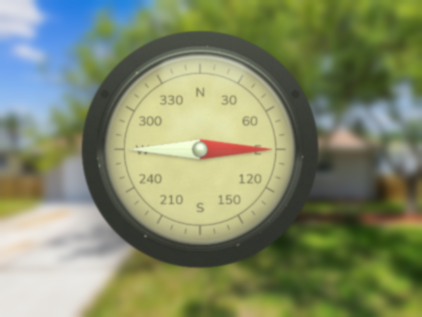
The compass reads 90 °
